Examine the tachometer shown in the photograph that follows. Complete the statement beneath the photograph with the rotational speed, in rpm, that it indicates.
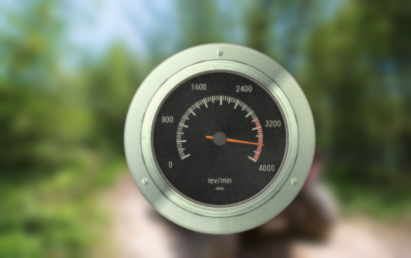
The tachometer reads 3600 rpm
